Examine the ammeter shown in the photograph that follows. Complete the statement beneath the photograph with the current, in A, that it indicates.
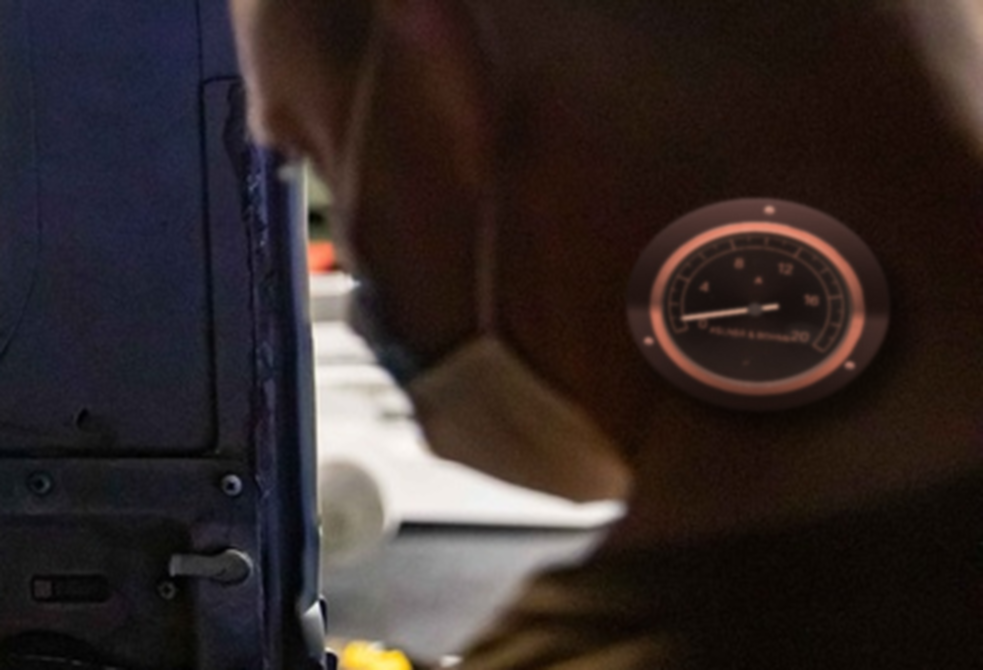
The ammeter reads 1 A
